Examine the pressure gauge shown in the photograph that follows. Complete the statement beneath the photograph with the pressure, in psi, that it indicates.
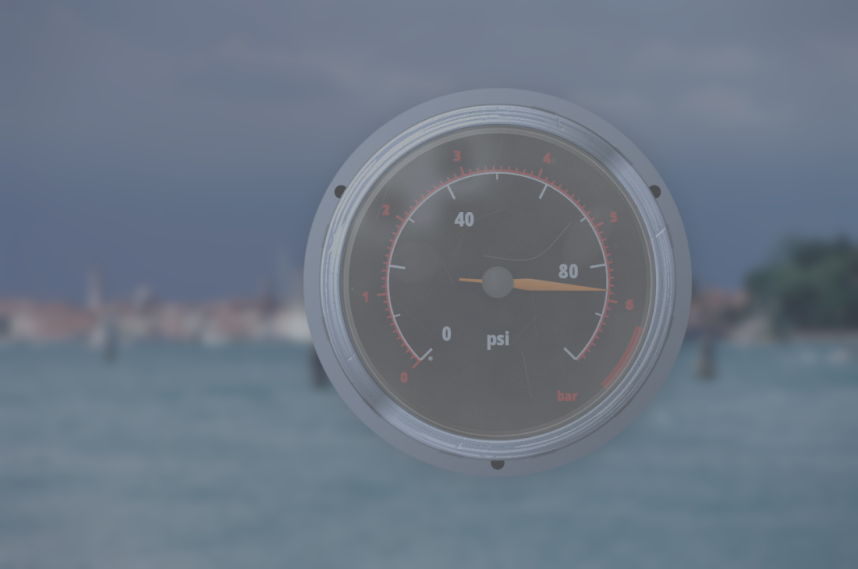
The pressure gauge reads 85 psi
